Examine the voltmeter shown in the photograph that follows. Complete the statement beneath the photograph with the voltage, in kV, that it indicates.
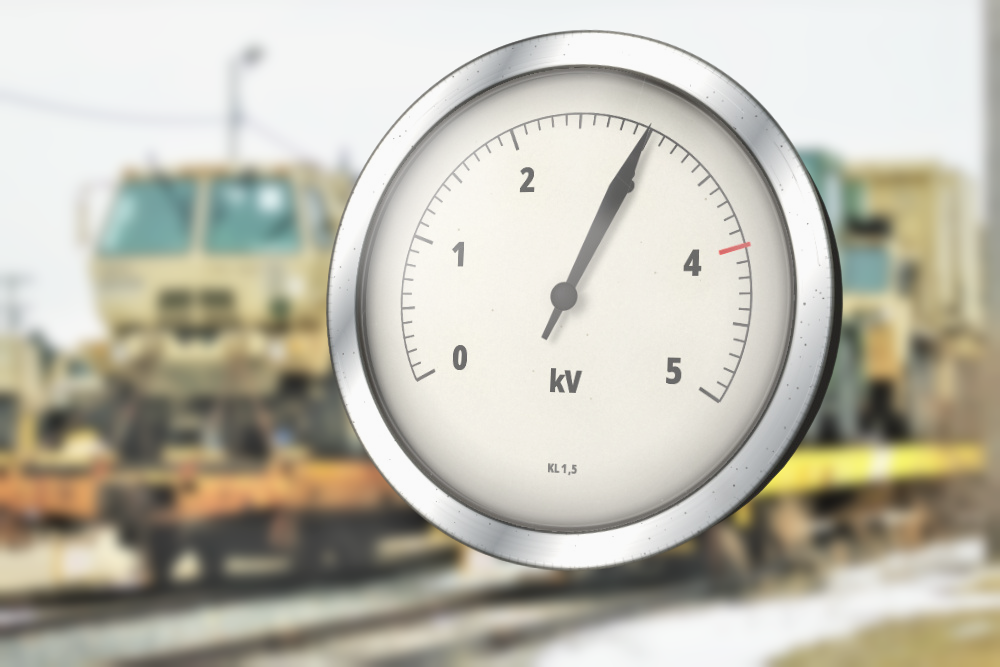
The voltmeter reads 3 kV
